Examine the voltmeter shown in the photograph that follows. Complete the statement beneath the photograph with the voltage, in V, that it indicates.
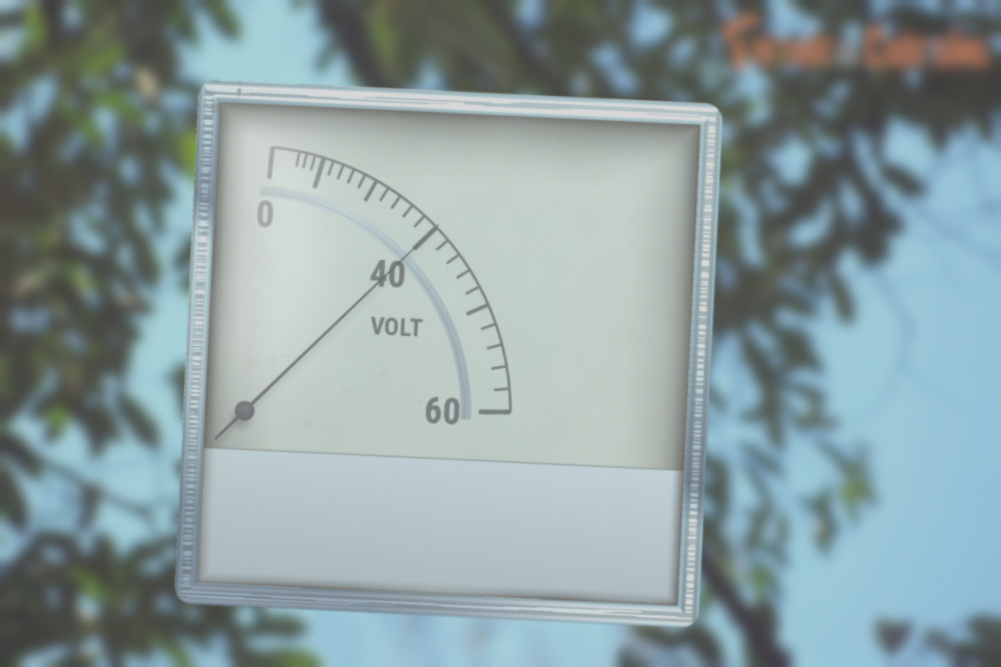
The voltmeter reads 40 V
